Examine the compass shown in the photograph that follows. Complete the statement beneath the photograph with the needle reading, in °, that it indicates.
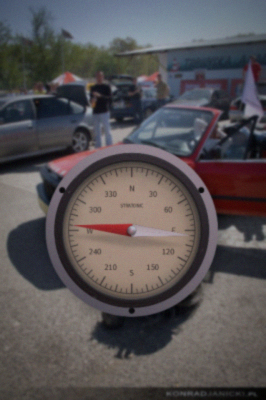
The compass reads 275 °
